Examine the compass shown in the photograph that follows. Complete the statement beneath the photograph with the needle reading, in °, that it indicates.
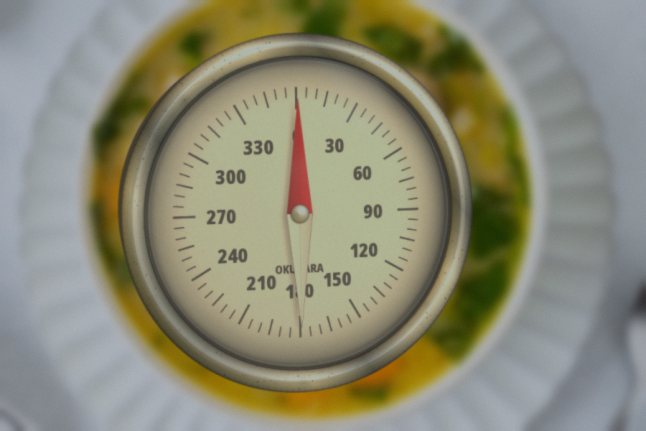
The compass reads 0 °
